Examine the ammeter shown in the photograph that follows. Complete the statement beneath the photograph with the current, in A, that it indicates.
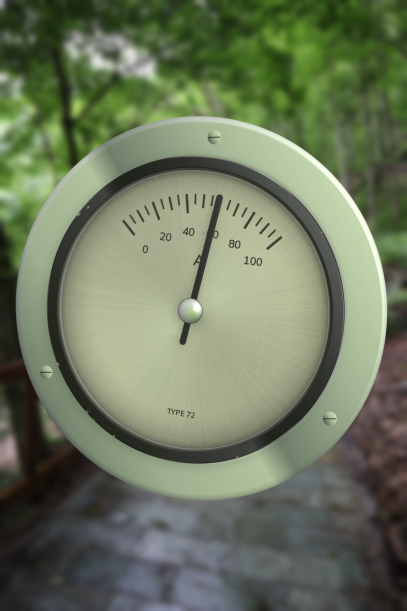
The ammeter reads 60 A
